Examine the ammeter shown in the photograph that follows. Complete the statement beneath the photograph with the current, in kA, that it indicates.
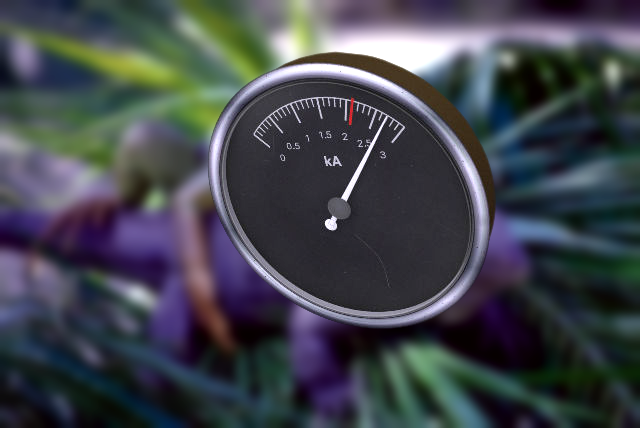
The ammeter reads 2.7 kA
